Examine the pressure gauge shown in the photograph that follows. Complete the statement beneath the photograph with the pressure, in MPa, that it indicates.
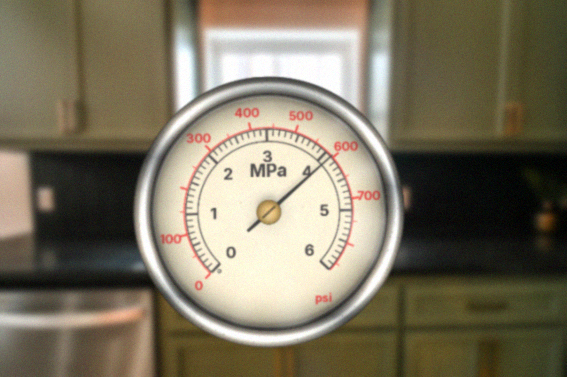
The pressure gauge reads 4.1 MPa
